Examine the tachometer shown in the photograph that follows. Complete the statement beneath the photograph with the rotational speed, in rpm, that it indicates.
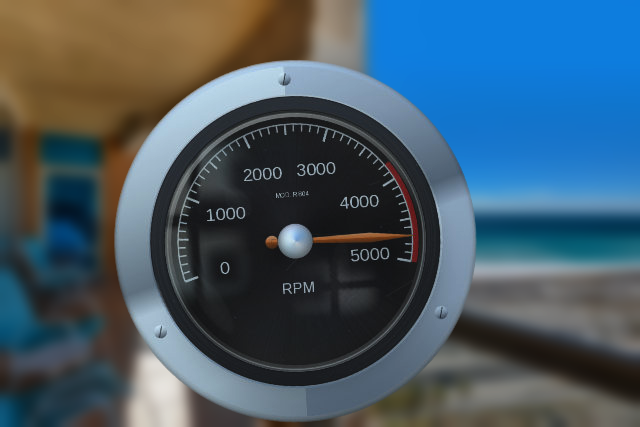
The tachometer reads 4700 rpm
